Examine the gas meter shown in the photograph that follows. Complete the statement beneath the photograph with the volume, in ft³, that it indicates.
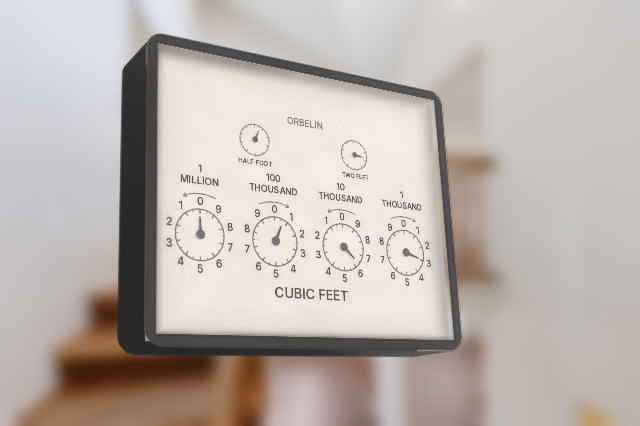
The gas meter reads 6300 ft³
